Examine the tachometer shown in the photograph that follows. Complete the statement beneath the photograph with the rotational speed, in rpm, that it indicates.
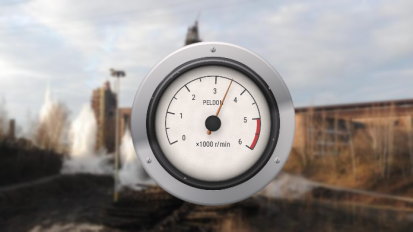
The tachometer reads 3500 rpm
